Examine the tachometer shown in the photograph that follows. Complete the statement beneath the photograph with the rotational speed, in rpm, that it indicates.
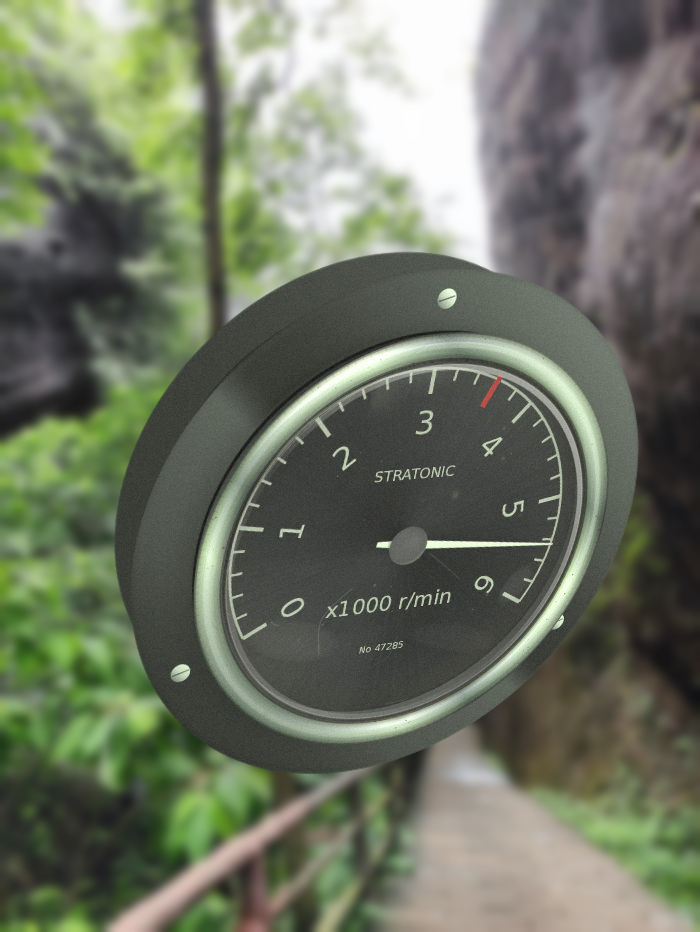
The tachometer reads 5400 rpm
